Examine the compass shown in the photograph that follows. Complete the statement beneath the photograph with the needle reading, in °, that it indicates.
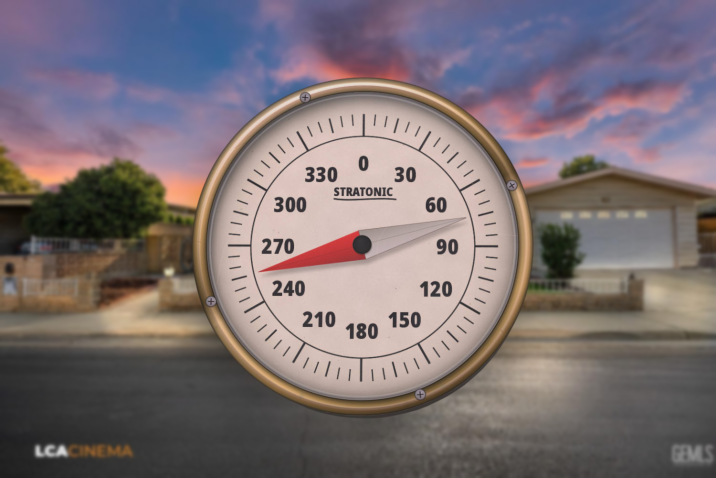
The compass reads 255 °
